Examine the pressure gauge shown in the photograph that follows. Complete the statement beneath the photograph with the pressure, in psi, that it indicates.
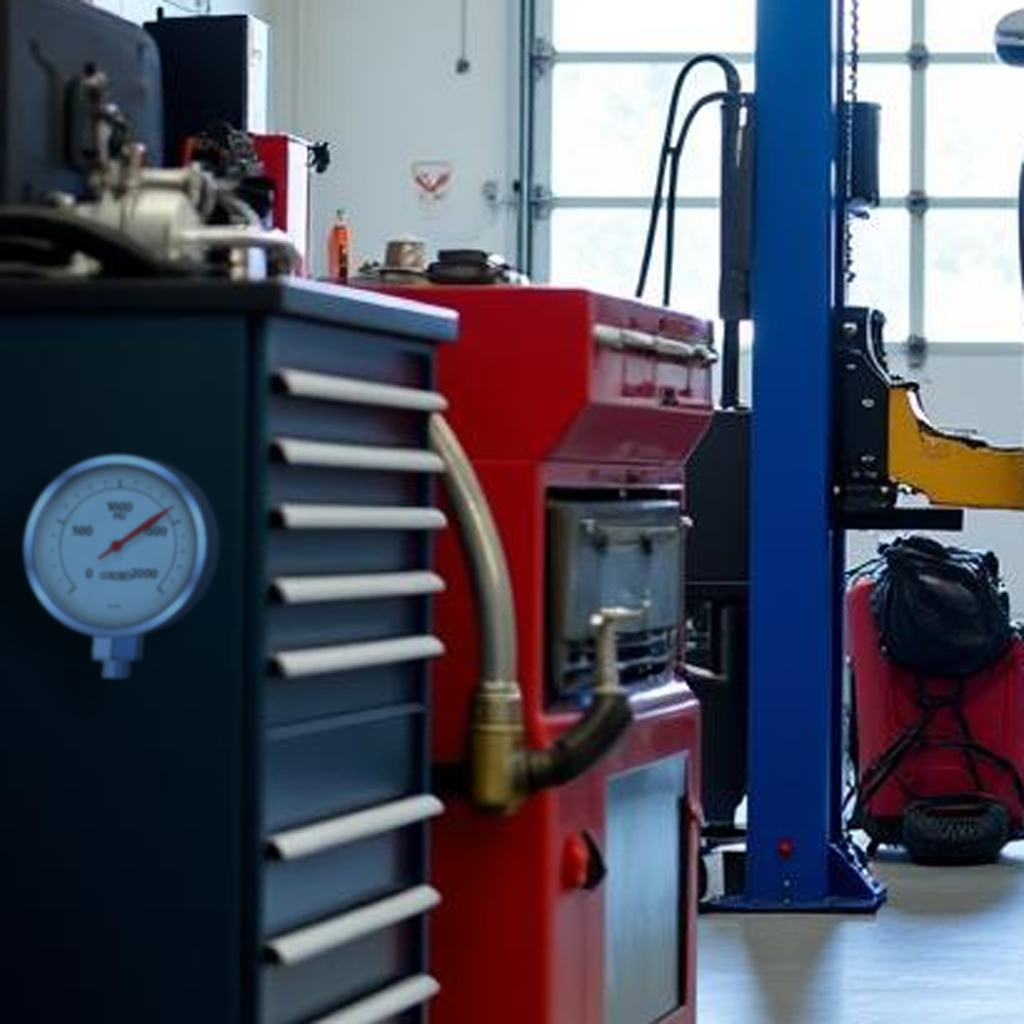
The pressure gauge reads 1400 psi
